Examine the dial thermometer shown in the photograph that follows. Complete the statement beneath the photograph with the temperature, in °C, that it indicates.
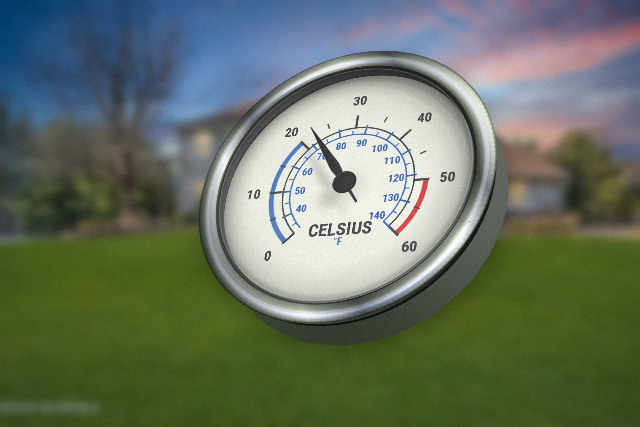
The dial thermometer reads 22.5 °C
